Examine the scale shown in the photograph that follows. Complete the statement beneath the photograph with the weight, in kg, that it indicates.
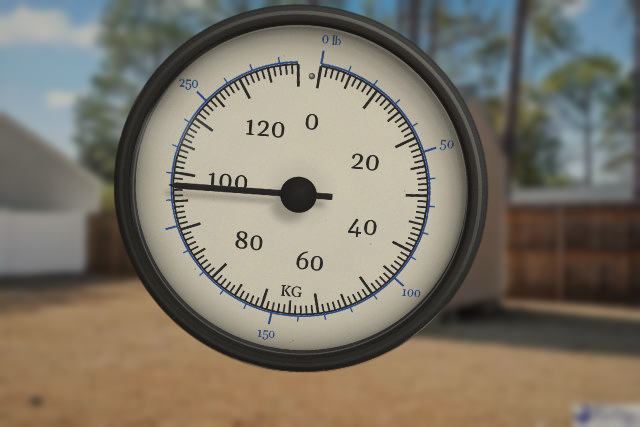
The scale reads 98 kg
